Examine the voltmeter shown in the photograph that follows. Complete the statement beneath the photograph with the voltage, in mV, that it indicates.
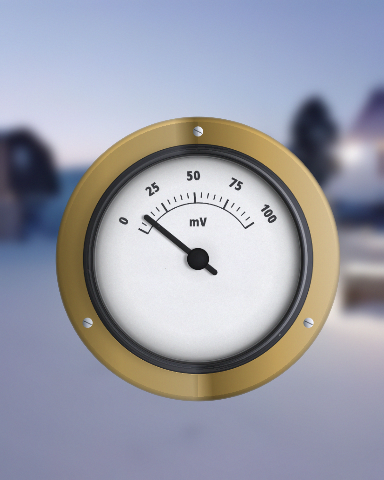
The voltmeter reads 10 mV
